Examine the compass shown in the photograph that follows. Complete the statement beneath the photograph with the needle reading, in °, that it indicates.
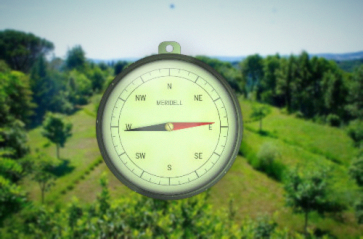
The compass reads 85 °
